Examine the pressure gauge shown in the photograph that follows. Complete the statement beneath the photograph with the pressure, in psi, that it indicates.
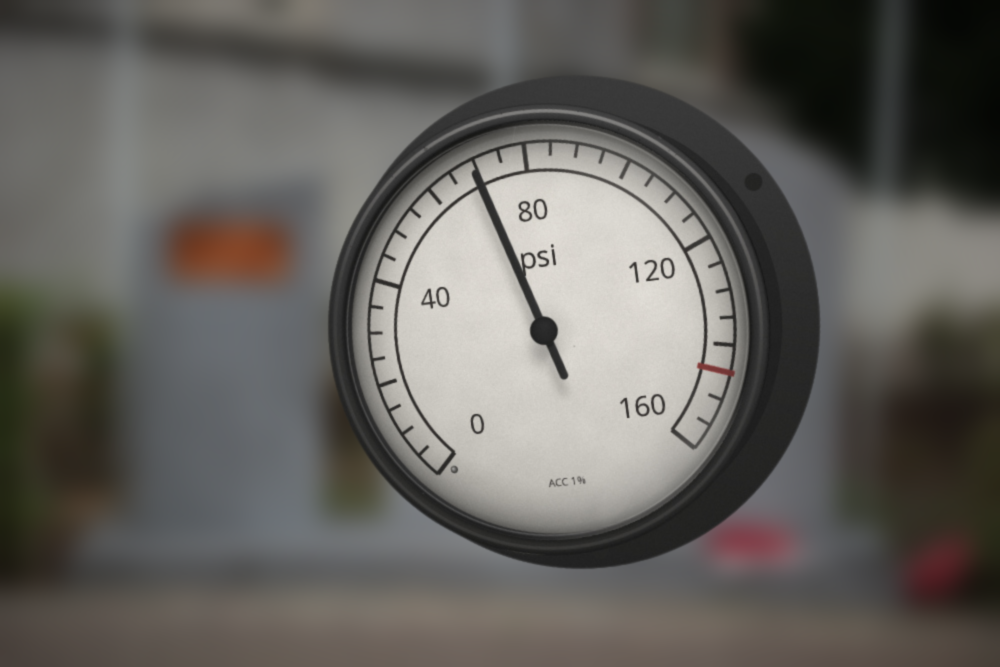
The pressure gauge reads 70 psi
